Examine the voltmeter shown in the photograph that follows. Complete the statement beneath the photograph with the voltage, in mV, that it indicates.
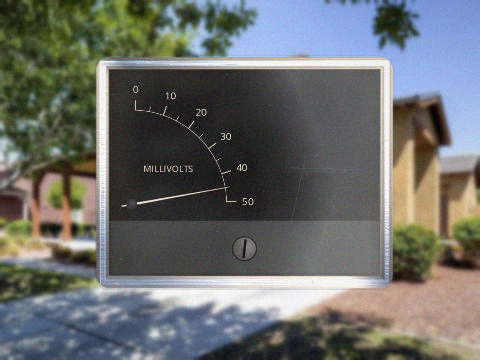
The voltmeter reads 45 mV
